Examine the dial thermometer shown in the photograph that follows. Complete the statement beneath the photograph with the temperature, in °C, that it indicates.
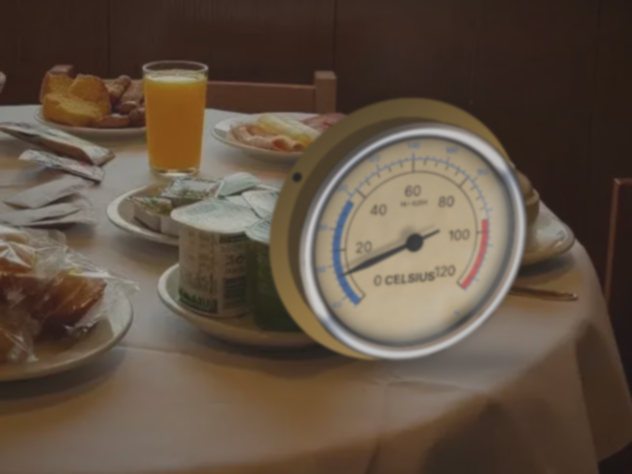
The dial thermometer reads 12 °C
